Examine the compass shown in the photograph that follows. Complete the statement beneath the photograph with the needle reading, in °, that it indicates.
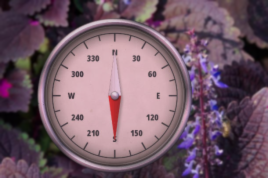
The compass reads 180 °
